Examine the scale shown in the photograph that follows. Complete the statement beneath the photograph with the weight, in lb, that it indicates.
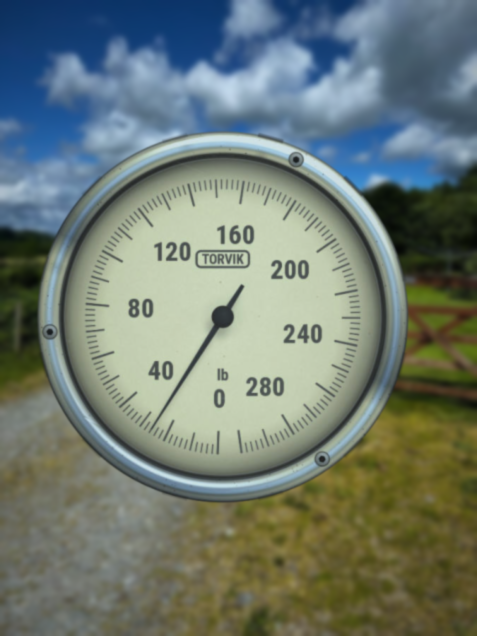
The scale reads 26 lb
